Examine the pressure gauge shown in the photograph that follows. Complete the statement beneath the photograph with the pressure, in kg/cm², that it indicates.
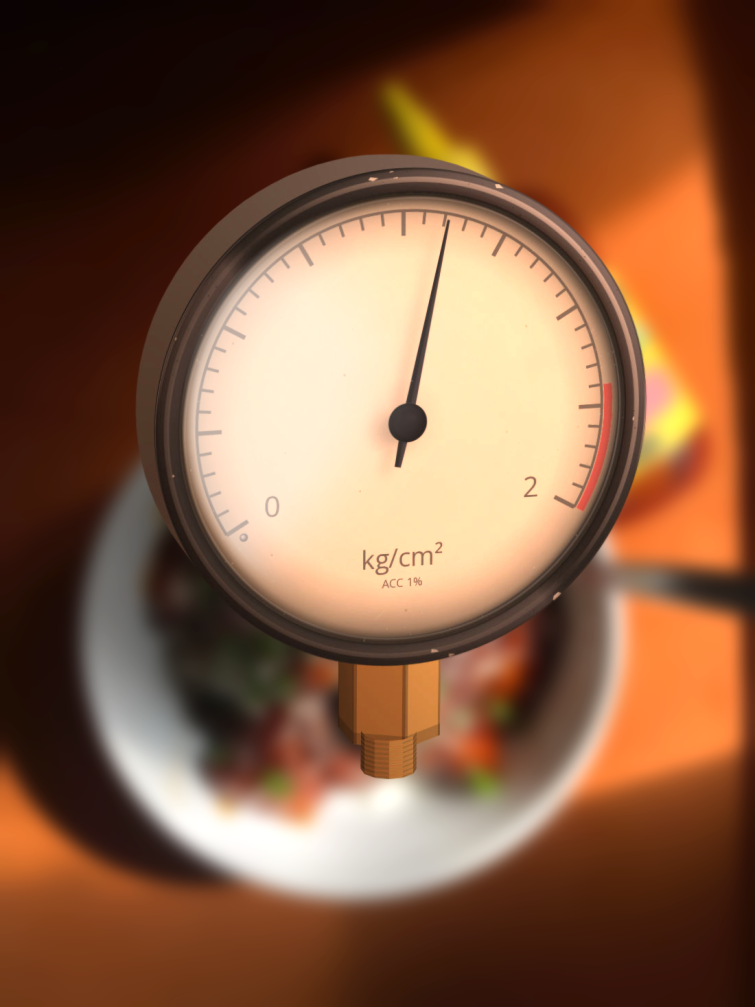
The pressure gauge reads 1.1 kg/cm²
